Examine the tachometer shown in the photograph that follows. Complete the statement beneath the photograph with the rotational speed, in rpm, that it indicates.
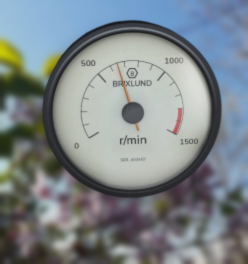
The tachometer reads 650 rpm
